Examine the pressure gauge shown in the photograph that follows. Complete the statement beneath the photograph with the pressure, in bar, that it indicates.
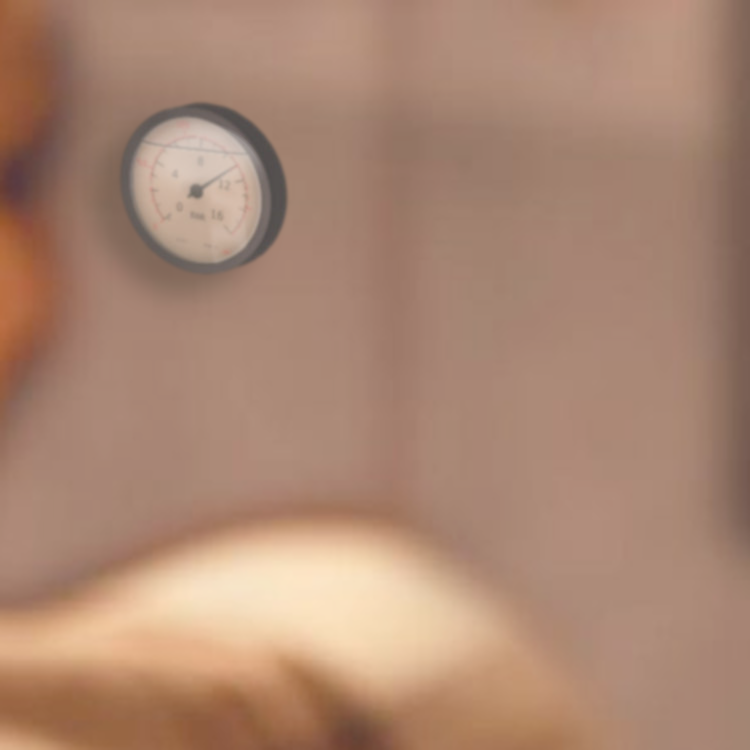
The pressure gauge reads 11 bar
